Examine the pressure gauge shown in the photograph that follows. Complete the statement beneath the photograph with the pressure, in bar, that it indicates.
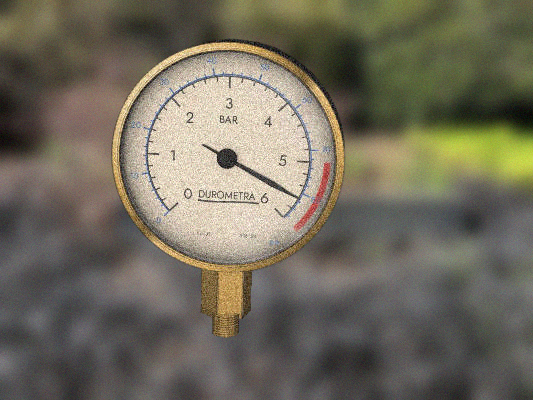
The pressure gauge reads 5.6 bar
